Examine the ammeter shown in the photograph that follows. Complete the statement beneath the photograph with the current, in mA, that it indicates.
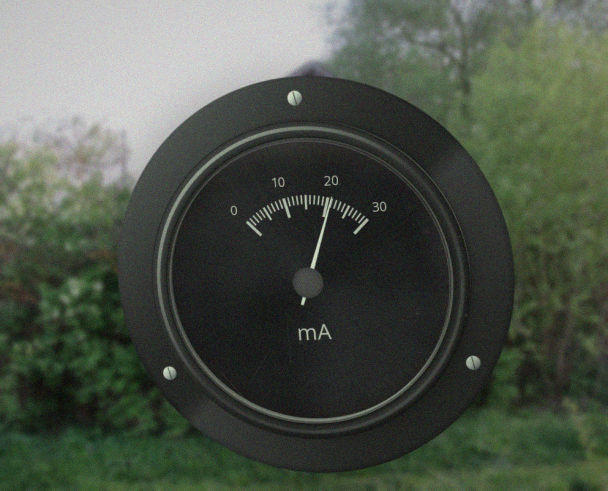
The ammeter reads 21 mA
